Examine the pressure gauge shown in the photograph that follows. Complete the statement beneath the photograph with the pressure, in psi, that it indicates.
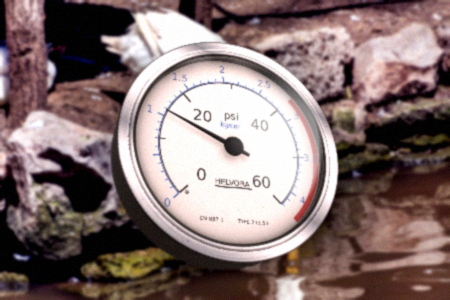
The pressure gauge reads 15 psi
